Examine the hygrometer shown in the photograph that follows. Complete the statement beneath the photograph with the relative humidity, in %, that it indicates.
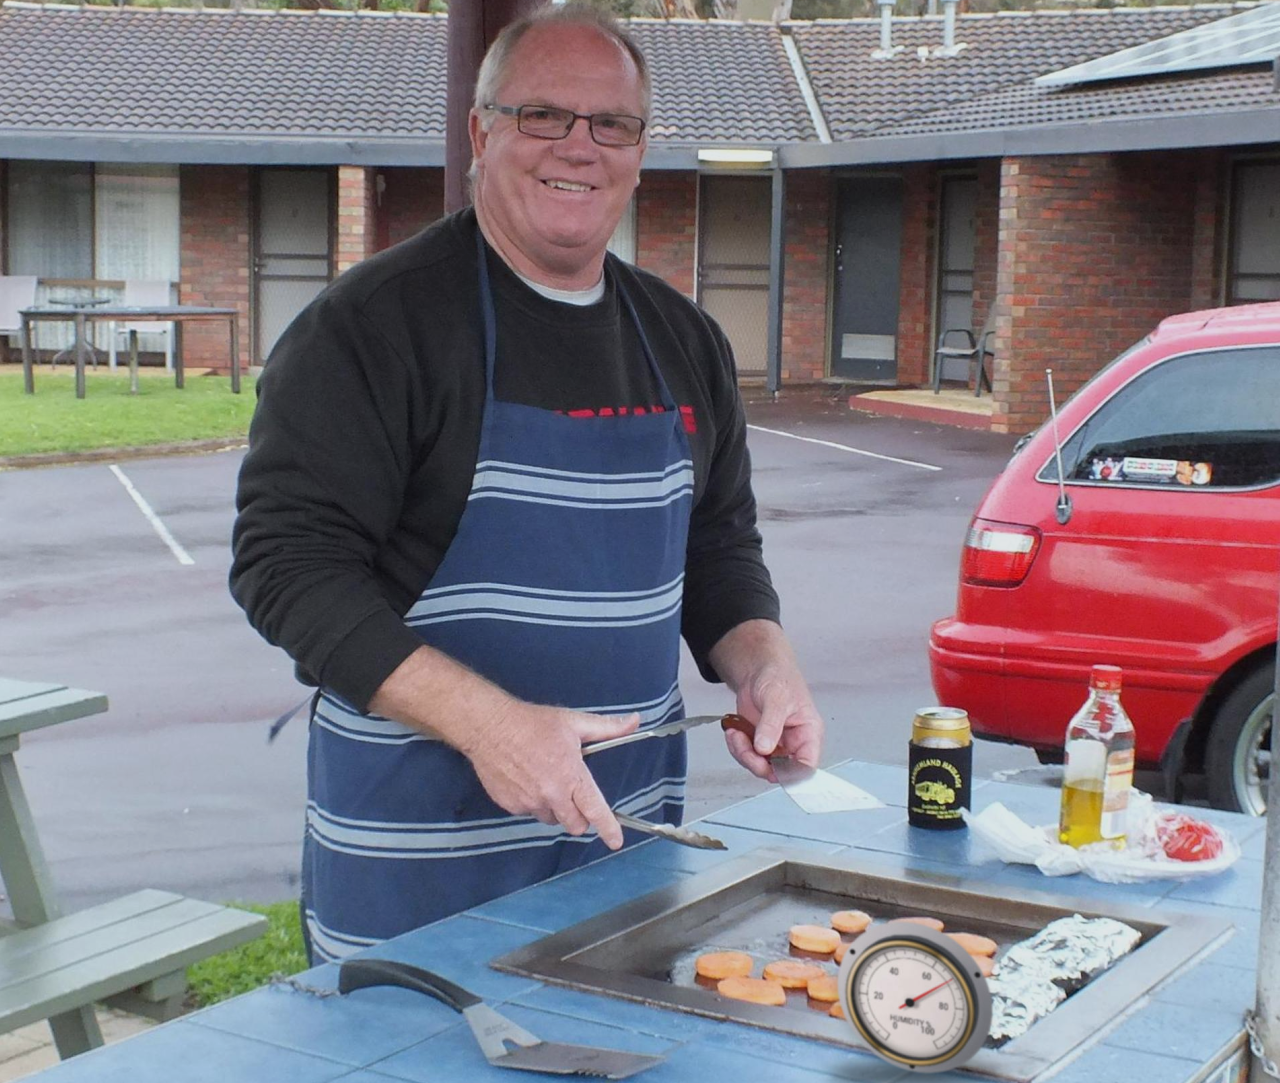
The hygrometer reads 68 %
